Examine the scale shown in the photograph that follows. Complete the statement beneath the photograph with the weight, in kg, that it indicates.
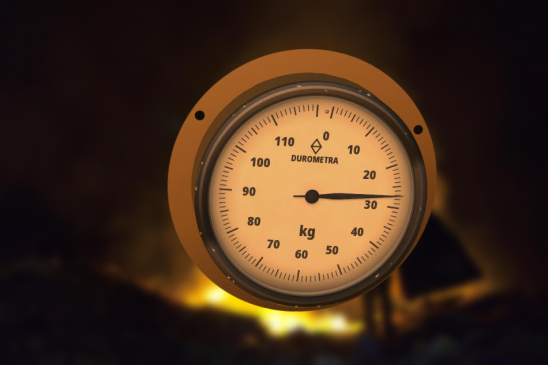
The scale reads 27 kg
